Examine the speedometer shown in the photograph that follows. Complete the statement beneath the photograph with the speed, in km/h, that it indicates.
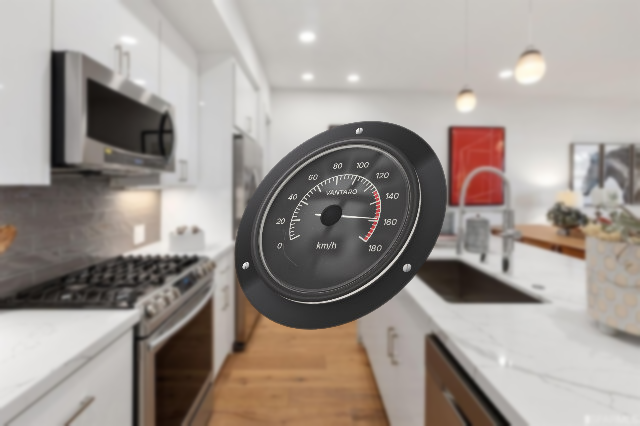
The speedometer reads 160 km/h
